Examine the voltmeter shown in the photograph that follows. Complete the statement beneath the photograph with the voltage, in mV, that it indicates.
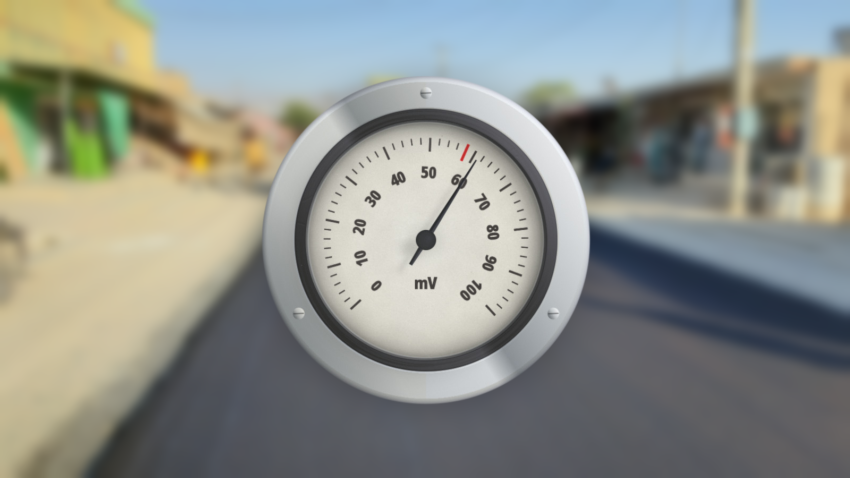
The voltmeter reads 61 mV
